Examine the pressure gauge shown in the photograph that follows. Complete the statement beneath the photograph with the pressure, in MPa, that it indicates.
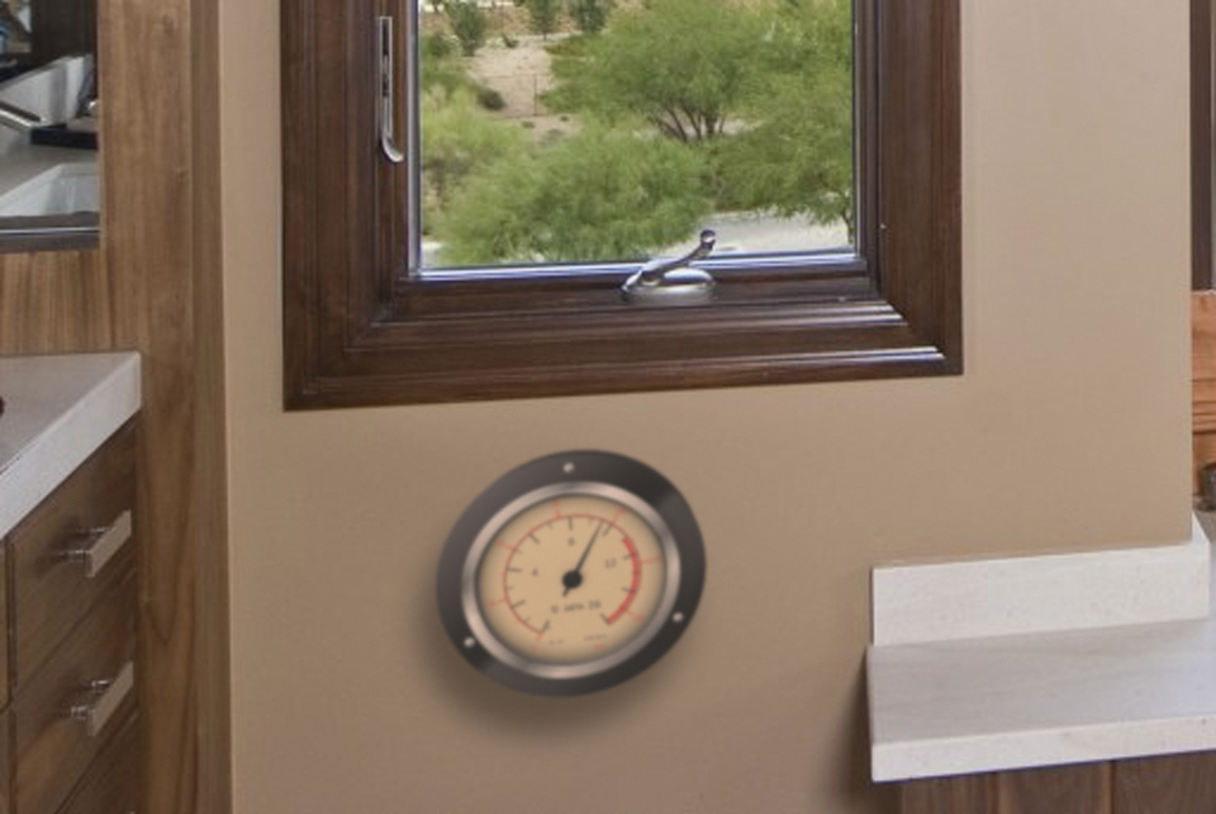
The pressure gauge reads 9.5 MPa
